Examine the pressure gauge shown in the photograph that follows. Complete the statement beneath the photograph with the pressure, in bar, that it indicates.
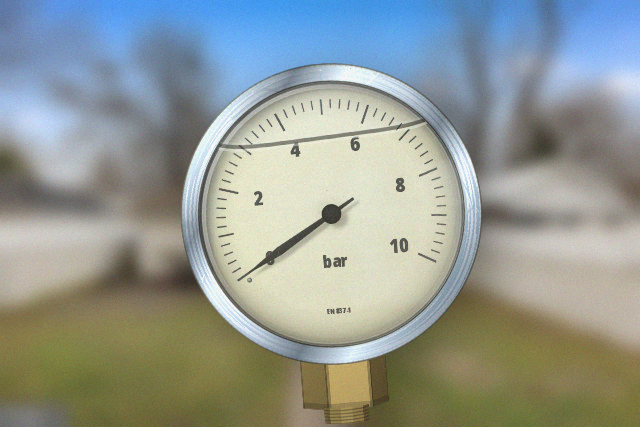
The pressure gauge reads 0 bar
